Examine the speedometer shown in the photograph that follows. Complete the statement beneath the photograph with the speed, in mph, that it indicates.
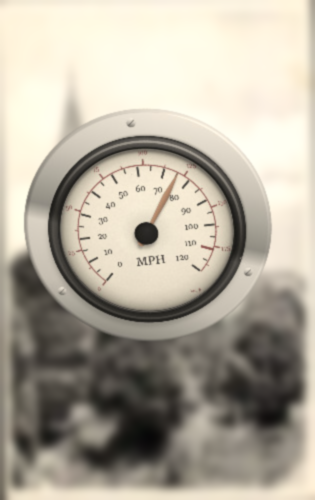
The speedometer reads 75 mph
